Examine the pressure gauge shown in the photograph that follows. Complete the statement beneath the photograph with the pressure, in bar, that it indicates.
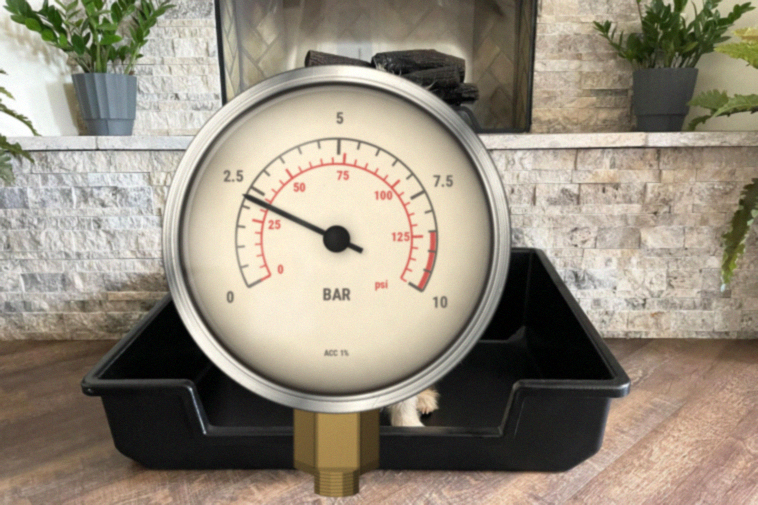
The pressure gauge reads 2.25 bar
